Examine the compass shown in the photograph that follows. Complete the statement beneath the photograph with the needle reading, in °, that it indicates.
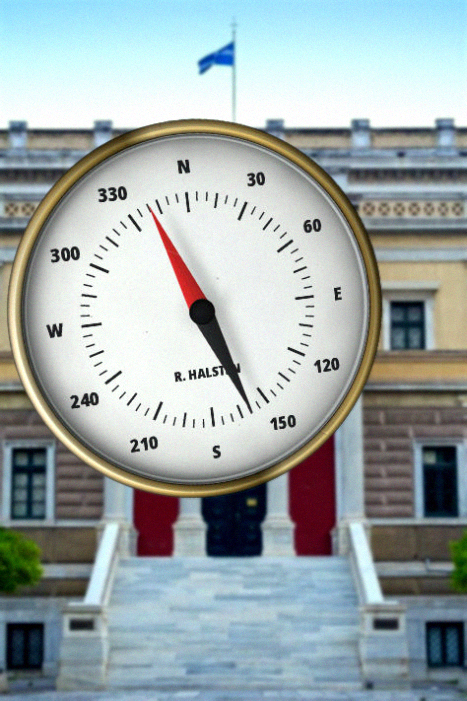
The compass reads 340 °
